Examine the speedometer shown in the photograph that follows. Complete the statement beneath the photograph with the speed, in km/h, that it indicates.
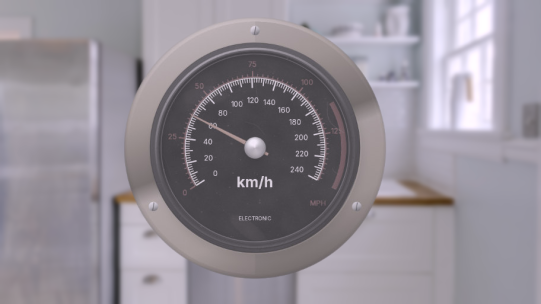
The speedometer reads 60 km/h
